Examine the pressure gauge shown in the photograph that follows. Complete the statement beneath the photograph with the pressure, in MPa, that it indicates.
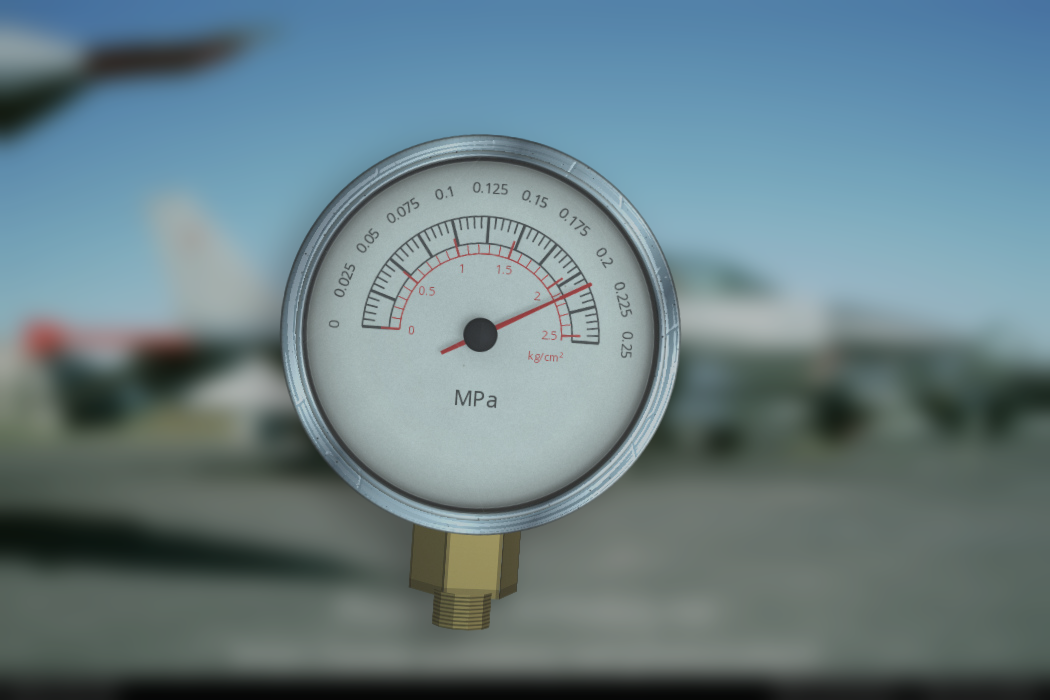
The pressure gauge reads 0.21 MPa
